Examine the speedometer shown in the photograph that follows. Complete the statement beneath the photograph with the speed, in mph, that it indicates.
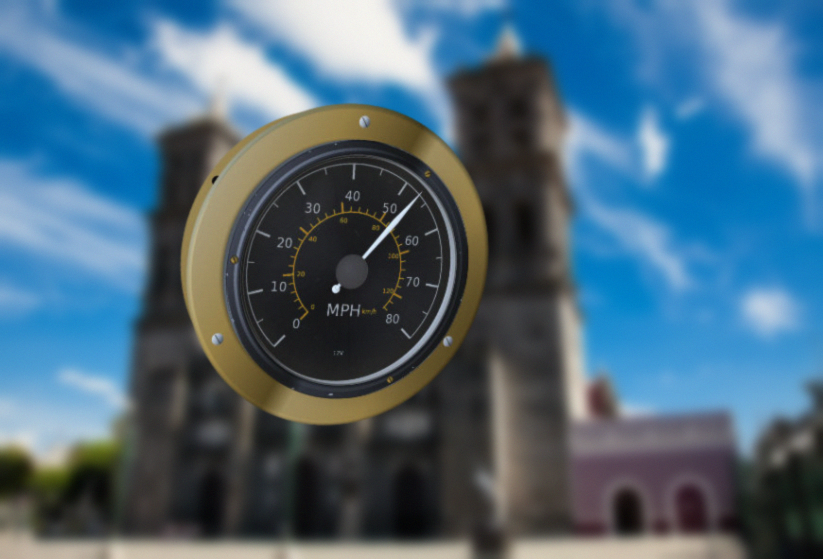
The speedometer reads 52.5 mph
